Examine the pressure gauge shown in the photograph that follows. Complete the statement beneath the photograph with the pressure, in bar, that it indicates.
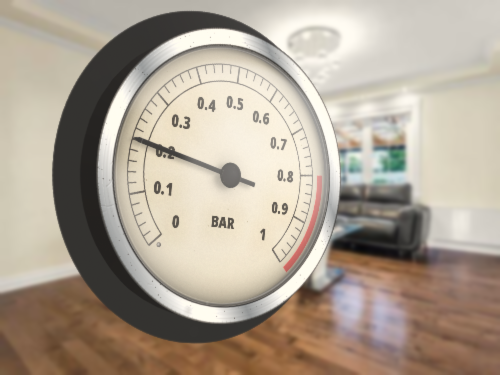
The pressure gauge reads 0.2 bar
